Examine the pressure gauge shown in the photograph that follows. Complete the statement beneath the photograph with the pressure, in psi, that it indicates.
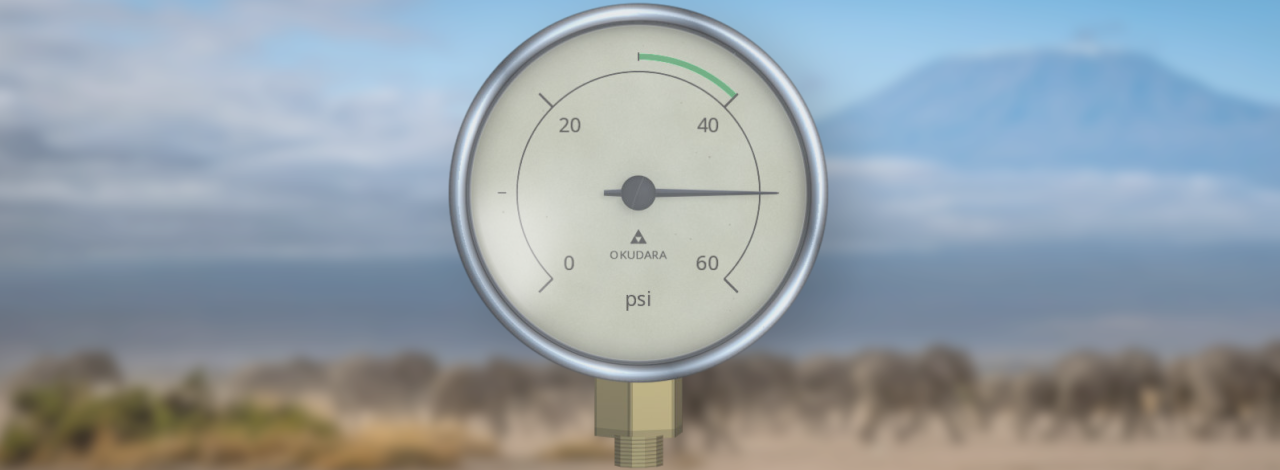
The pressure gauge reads 50 psi
